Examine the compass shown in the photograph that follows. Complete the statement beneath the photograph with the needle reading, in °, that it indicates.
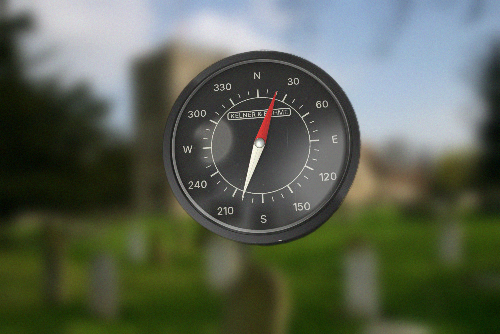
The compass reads 20 °
